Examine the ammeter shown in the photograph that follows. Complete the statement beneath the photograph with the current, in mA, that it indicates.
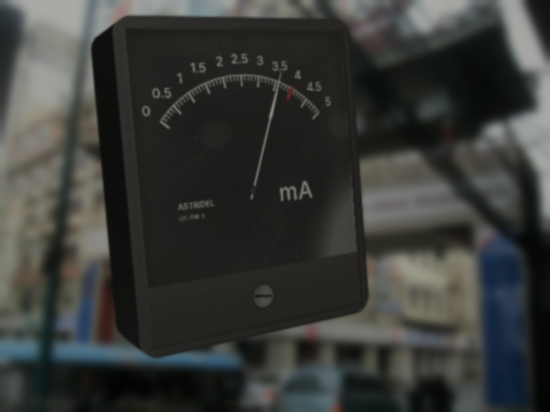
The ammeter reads 3.5 mA
